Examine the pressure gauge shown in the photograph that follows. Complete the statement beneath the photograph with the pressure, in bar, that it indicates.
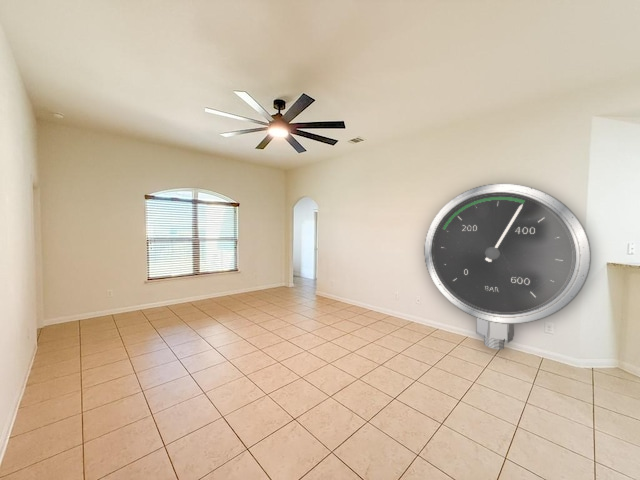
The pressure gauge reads 350 bar
